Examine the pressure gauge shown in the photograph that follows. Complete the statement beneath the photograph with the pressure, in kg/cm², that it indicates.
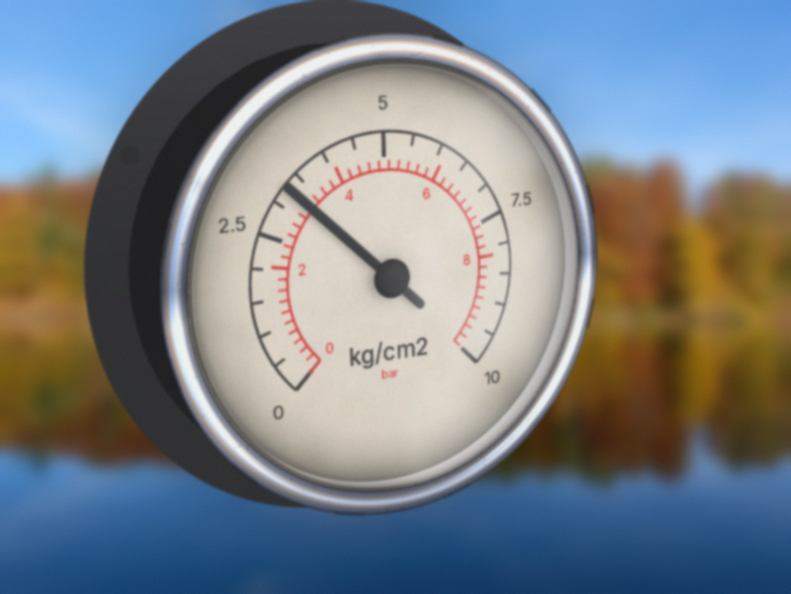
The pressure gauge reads 3.25 kg/cm²
